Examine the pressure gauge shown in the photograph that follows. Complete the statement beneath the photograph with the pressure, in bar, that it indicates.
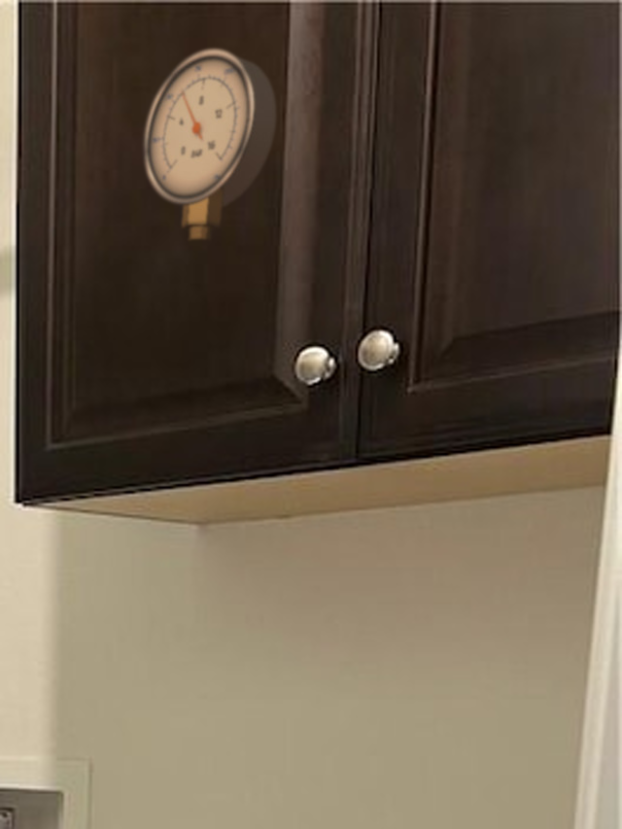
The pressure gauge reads 6 bar
